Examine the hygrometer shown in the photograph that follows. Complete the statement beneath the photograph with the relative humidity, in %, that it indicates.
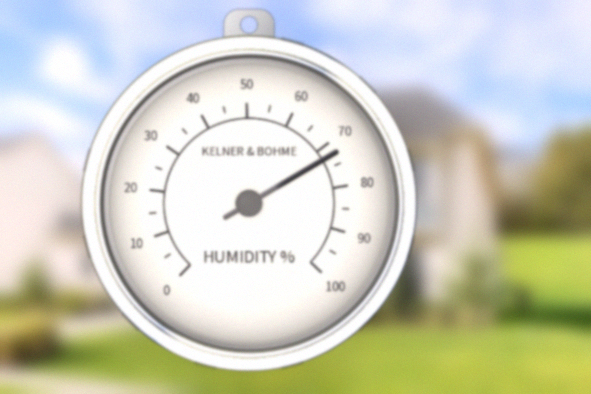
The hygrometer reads 72.5 %
